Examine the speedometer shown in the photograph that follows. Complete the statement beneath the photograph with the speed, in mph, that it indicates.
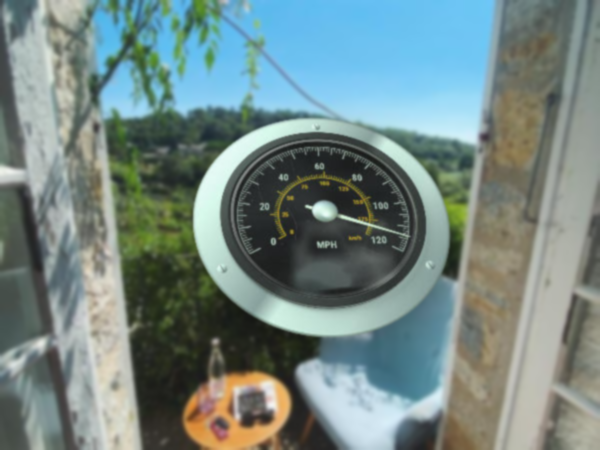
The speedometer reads 115 mph
